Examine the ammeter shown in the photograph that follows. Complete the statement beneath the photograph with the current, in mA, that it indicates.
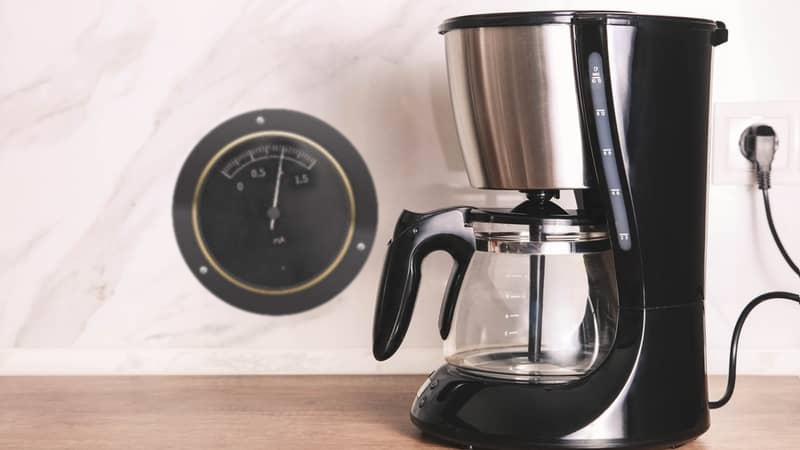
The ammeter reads 1 mA
